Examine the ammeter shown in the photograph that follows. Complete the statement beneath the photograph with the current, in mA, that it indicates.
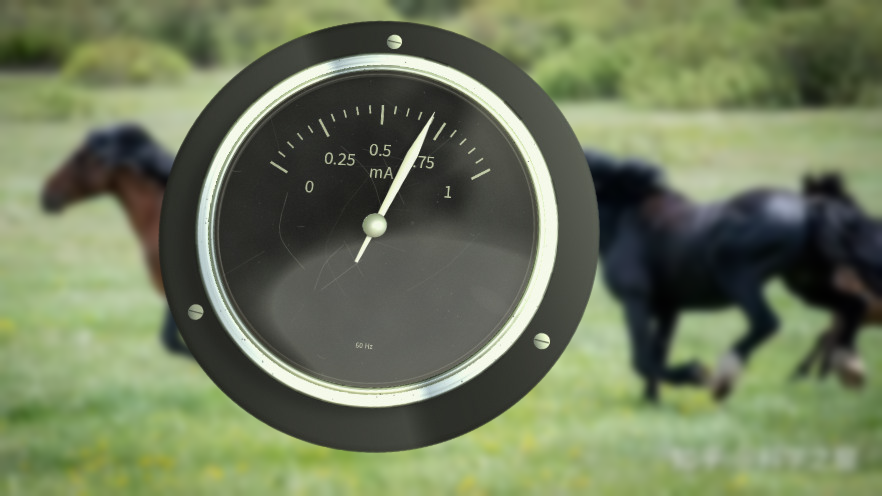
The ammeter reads 0.7 mA
